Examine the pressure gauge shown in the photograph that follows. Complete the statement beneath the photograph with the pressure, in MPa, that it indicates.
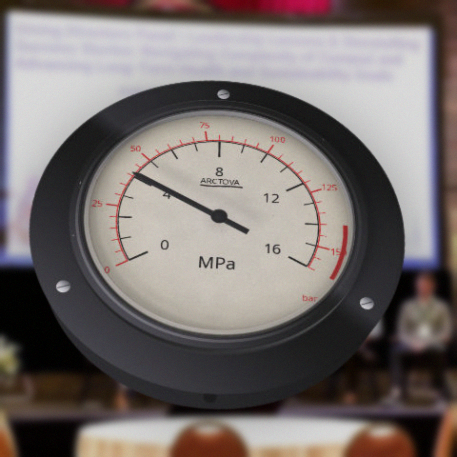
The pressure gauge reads 4 MPa
